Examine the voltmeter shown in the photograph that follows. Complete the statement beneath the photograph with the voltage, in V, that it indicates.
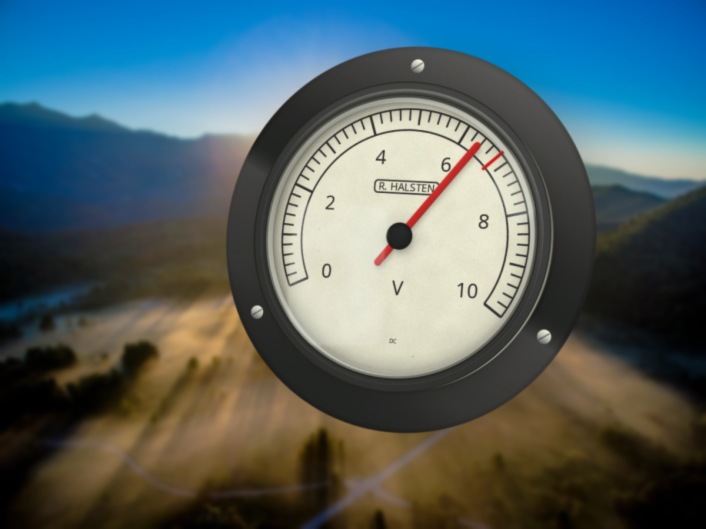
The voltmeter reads 6.4 V
